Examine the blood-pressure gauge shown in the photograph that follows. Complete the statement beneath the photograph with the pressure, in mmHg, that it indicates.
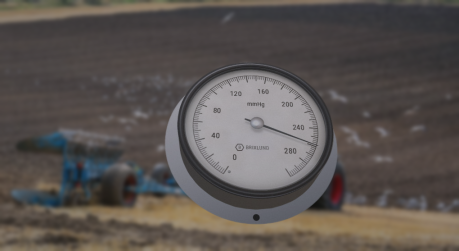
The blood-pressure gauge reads 260 mmHg
